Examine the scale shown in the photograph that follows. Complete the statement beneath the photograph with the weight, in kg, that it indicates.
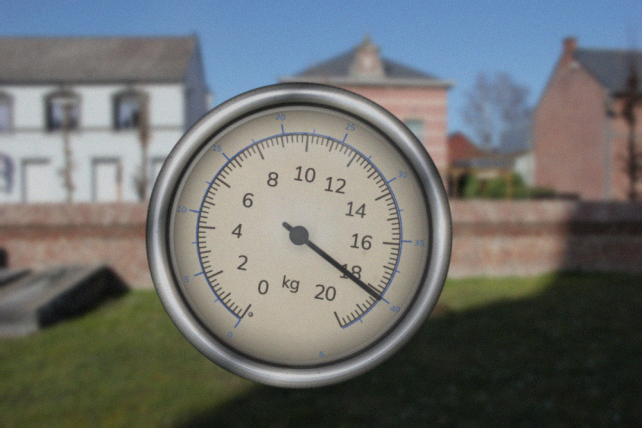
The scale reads 18.2 kg
